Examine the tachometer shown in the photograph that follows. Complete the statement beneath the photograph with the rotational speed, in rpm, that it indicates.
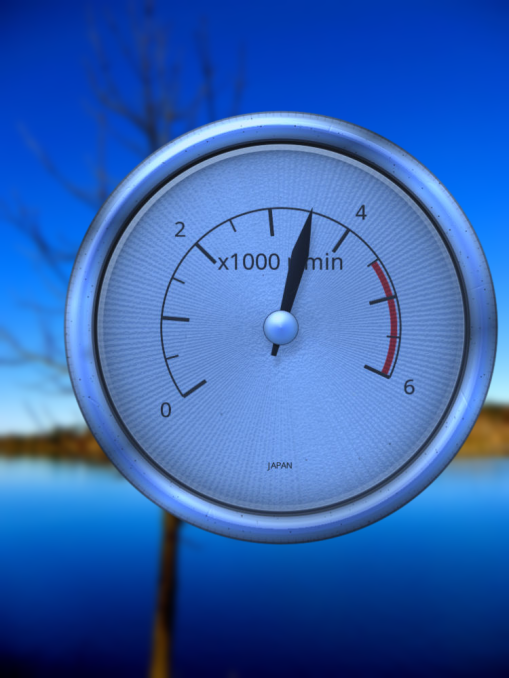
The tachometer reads 3500 rpm
